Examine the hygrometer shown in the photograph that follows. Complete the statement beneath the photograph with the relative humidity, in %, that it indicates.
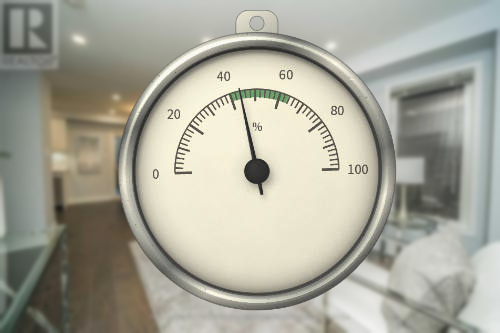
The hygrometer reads 44 %
